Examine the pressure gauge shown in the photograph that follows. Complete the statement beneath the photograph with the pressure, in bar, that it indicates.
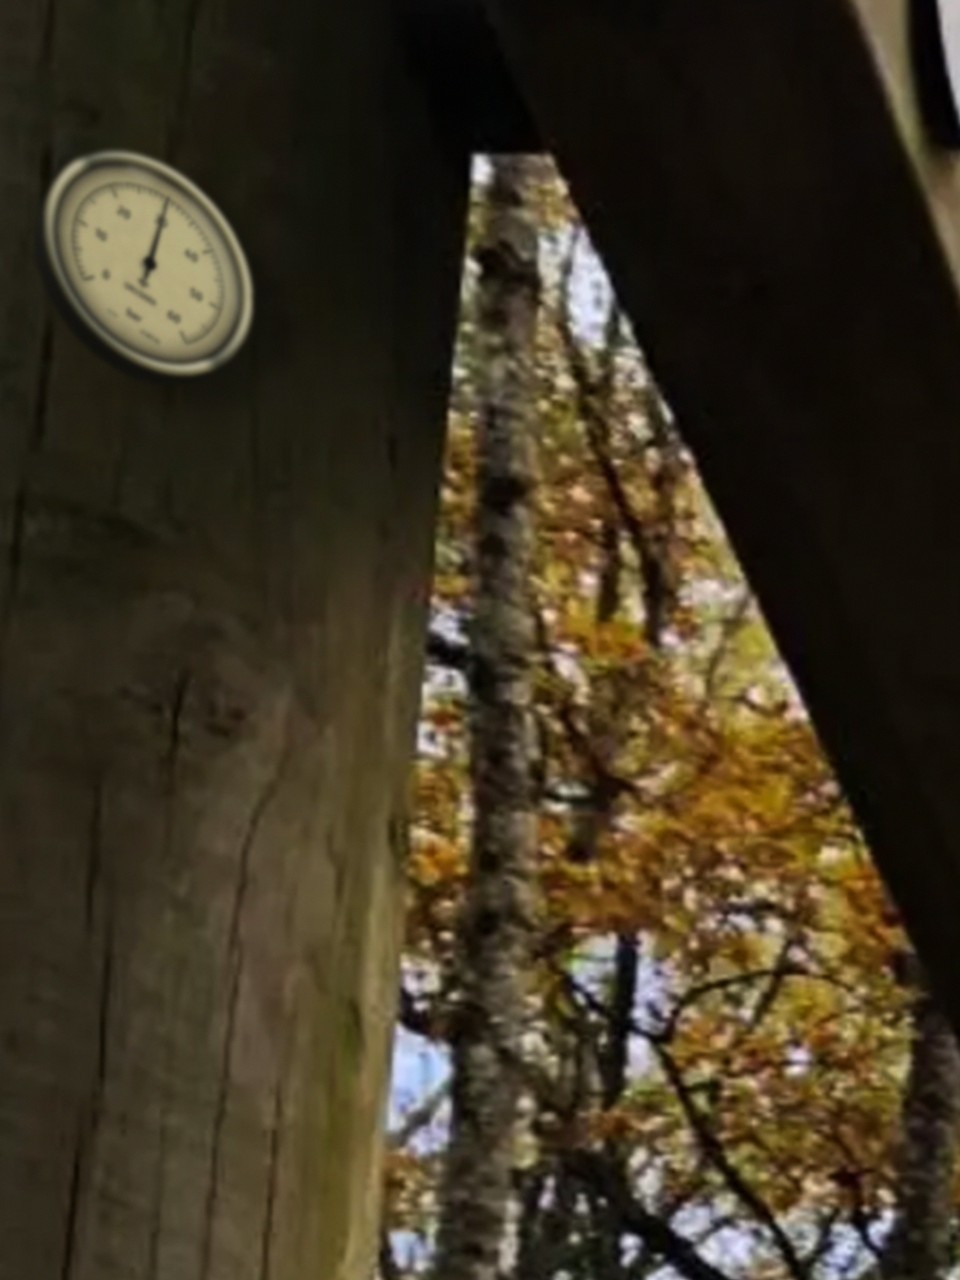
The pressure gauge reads 30 bar
